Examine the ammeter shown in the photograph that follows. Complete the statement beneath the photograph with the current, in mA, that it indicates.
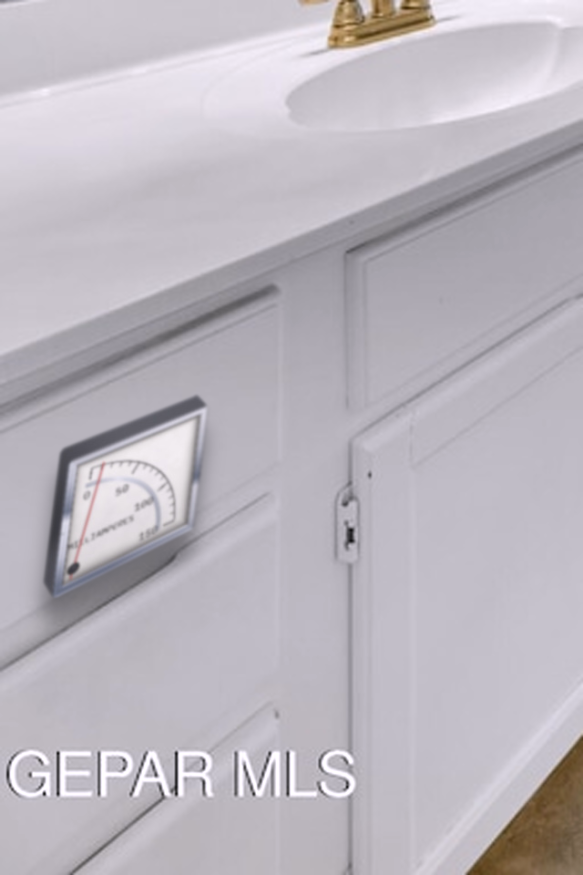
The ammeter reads 10 mA
